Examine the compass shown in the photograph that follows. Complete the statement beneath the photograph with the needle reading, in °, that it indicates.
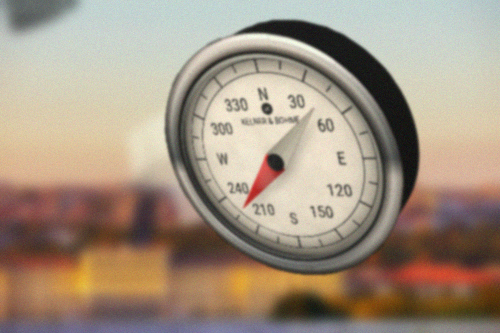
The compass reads 225 °
